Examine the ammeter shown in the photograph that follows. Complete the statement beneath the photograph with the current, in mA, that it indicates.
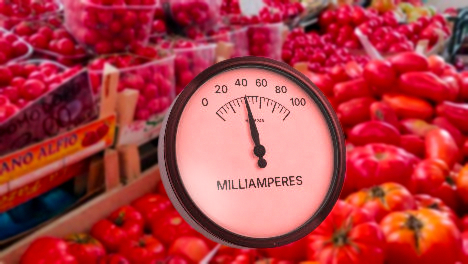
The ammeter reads 40 mA
